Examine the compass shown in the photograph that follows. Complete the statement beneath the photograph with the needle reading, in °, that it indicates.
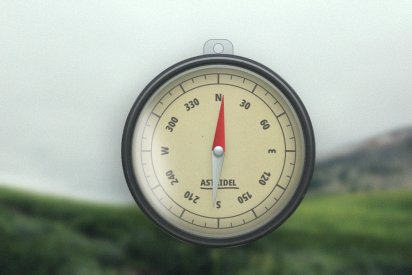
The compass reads 5 °
